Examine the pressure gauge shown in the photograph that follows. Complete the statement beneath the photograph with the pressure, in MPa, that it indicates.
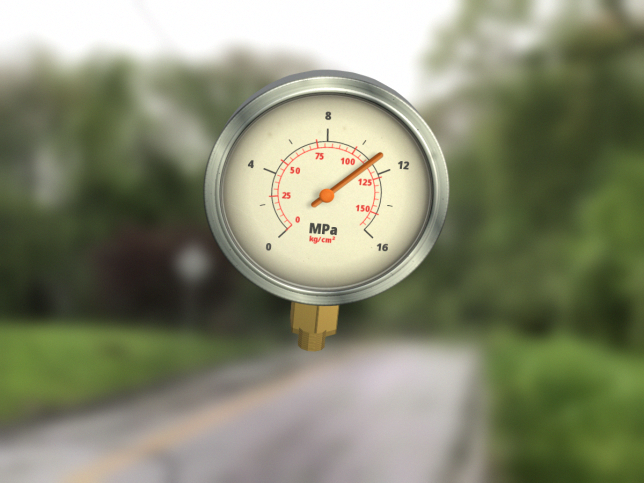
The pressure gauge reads 11 MPa
